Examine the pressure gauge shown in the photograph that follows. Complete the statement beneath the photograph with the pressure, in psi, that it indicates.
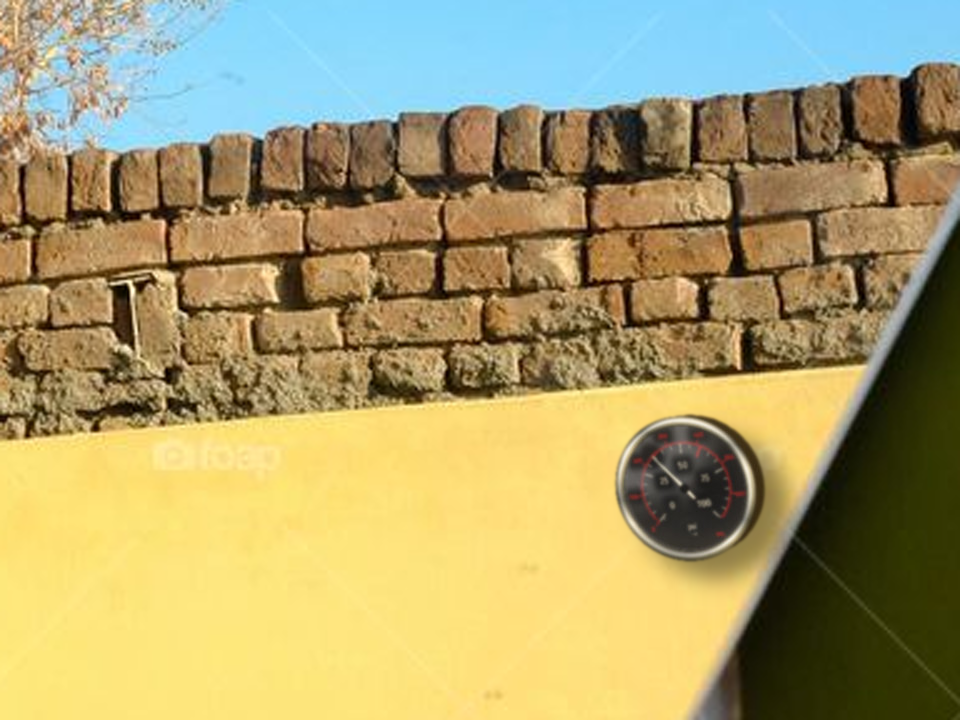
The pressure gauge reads 35 psi
